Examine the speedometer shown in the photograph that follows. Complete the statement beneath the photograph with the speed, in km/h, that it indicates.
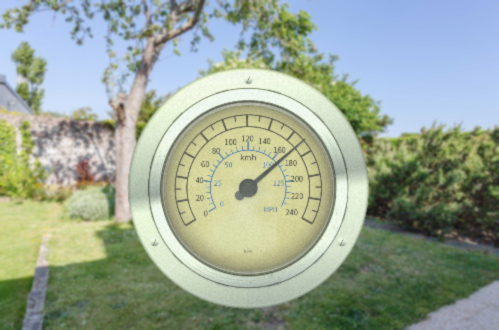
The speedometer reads 170 km/h
